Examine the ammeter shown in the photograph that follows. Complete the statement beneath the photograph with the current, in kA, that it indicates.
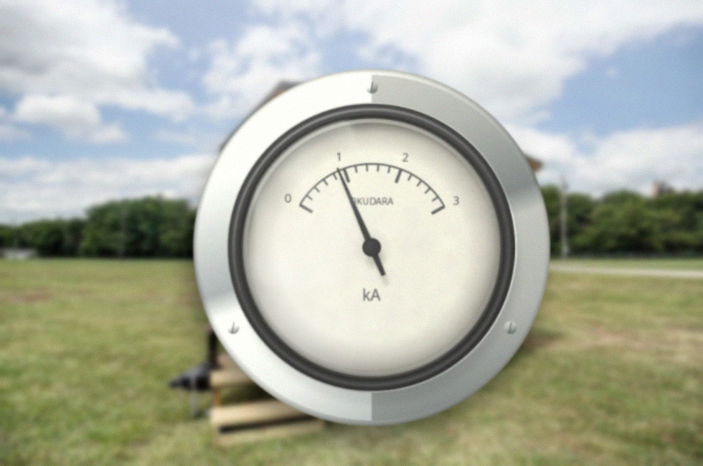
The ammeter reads 0.9 kA
